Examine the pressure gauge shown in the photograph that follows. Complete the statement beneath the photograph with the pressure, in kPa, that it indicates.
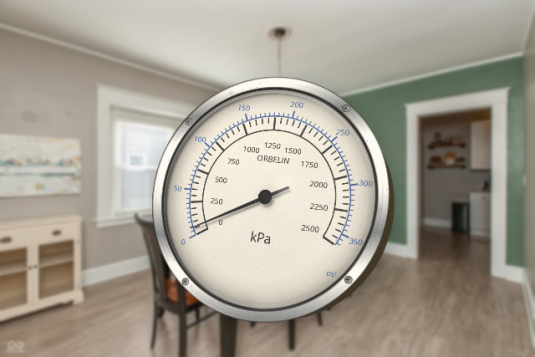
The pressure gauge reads 50 kPa
